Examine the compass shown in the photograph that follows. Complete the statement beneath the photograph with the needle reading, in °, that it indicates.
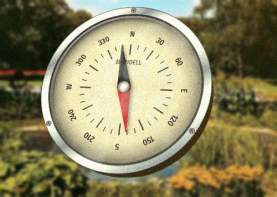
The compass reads 170 °
